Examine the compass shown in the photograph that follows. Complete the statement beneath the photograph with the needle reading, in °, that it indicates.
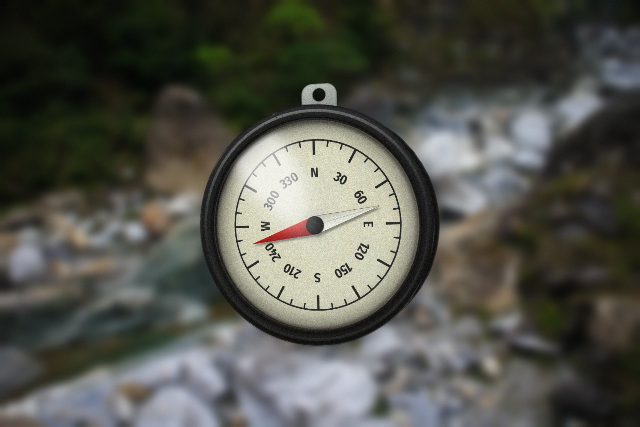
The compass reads 255 °
